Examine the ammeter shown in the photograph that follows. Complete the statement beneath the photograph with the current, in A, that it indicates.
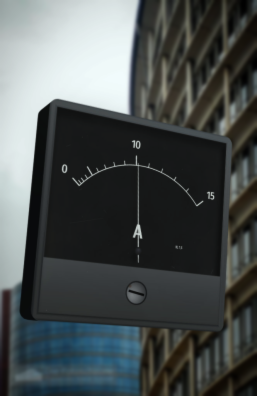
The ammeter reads 10 A
